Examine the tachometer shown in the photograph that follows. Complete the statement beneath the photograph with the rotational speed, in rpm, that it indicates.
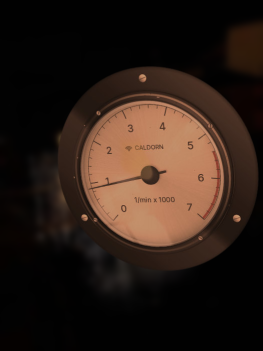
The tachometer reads 900 rpm
